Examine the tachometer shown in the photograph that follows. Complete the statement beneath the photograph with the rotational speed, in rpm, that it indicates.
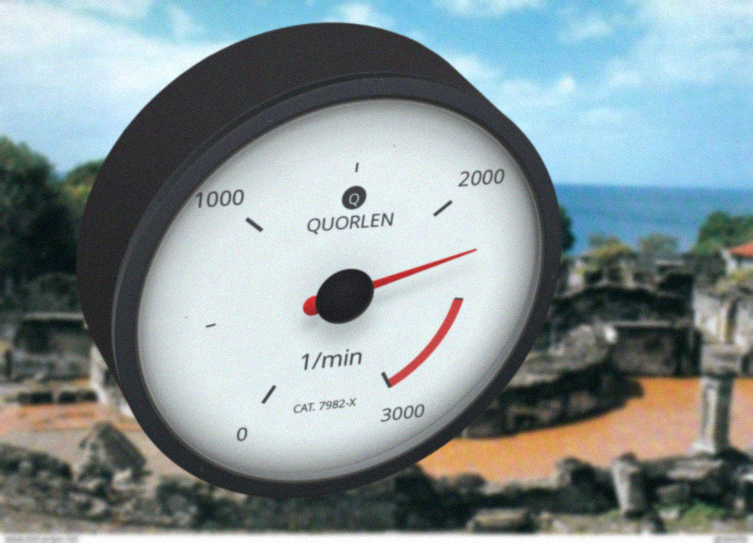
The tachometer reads 2250 rpm
